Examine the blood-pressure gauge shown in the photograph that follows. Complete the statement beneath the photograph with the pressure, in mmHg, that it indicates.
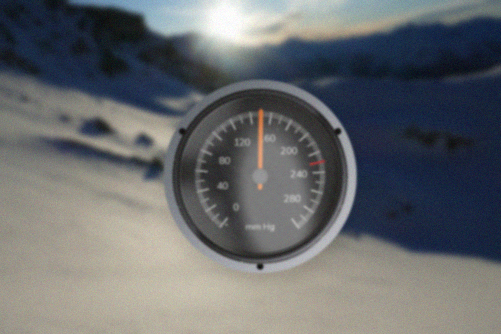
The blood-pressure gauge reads 150 mmHg
